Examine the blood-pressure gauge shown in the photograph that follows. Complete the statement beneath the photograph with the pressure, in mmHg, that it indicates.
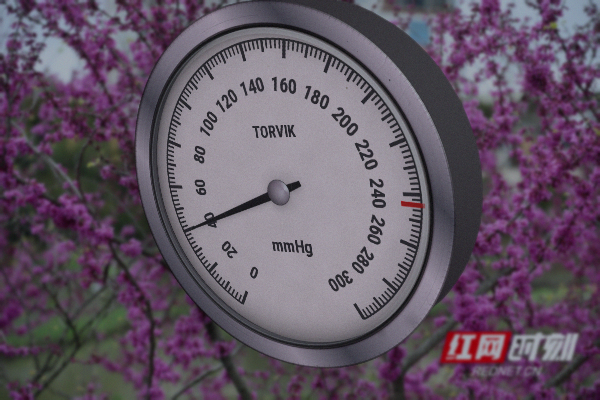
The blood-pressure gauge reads 40 mmHg
